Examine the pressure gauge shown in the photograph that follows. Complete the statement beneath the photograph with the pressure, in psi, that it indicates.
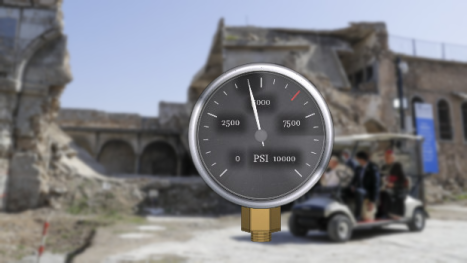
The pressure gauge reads 4500 psi
